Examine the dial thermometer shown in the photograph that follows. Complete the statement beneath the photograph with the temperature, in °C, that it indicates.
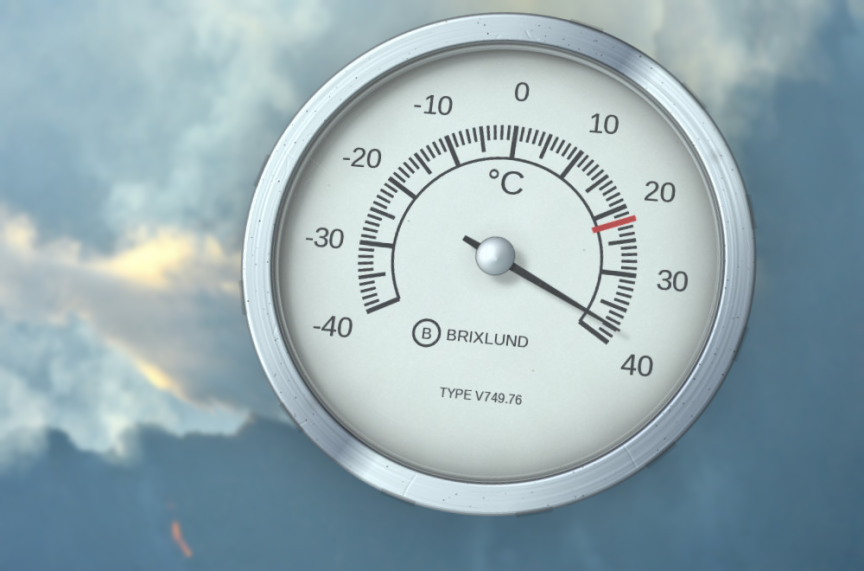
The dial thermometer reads 38 °C
